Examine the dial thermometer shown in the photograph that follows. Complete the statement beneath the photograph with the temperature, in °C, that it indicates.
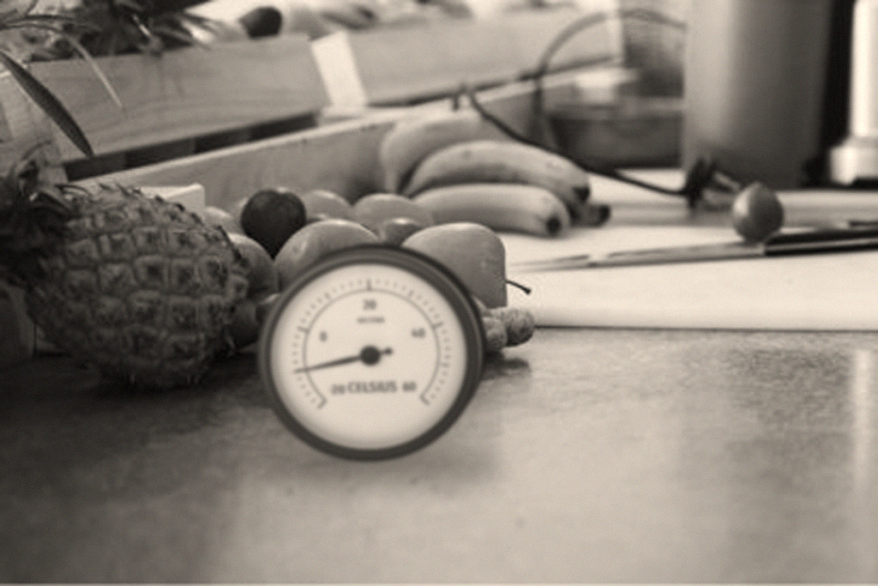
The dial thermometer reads -10 °C
